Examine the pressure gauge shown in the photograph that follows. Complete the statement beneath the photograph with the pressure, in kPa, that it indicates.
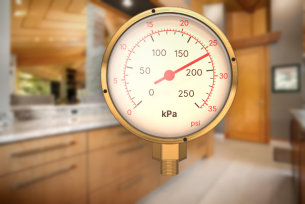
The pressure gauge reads 180 kPa
